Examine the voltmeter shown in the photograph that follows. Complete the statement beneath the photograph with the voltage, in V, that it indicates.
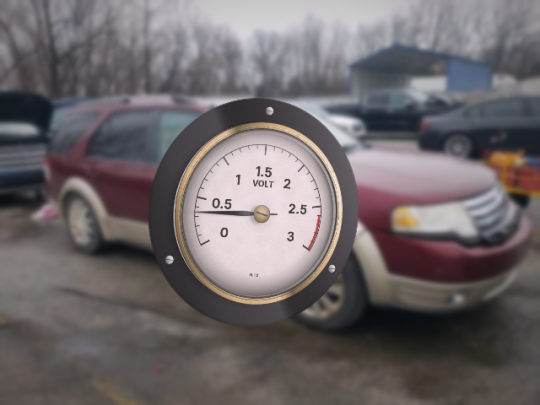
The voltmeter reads 0.35 V
